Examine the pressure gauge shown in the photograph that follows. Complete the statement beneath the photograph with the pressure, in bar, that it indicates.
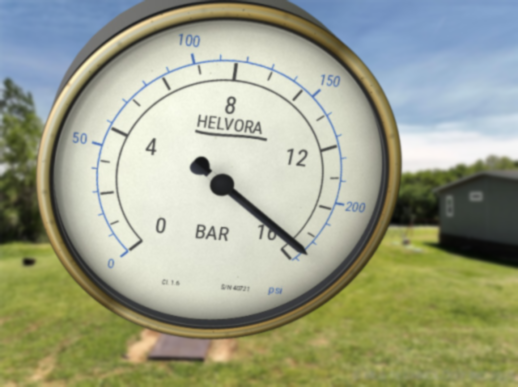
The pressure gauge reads 15.5 bar
